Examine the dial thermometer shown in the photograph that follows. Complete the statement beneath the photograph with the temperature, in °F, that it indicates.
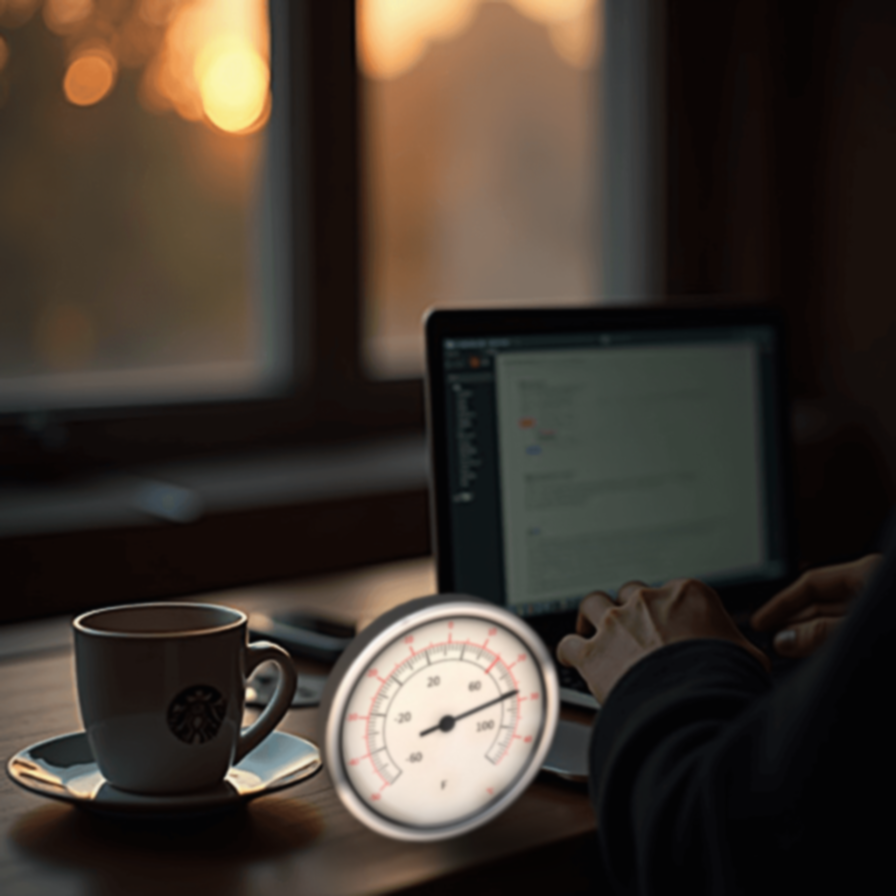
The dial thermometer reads 80 °F
